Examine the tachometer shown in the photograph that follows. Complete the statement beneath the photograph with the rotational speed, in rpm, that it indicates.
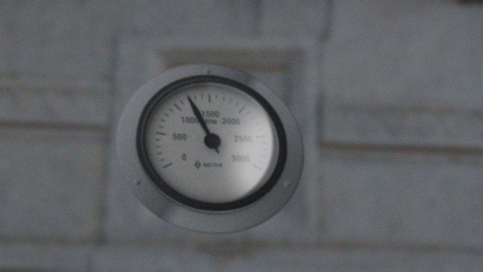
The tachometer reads 1200 rpm
